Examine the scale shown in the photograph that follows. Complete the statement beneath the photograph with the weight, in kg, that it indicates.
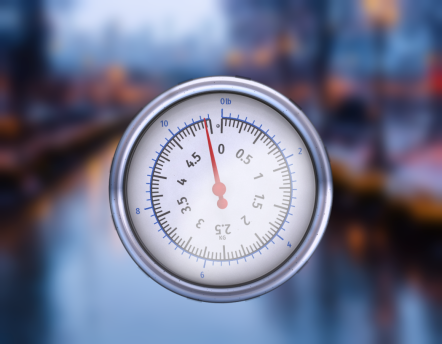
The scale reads 4.95 kg
